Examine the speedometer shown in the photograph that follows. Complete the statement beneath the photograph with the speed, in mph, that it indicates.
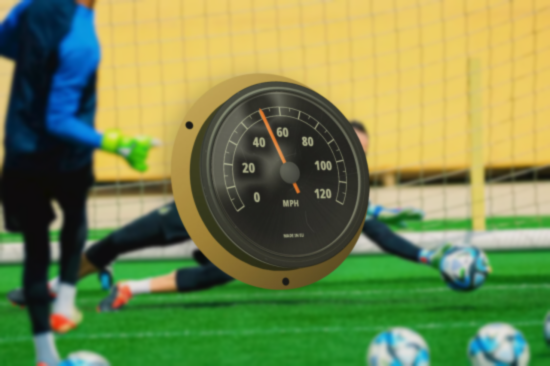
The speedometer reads 50 mph
